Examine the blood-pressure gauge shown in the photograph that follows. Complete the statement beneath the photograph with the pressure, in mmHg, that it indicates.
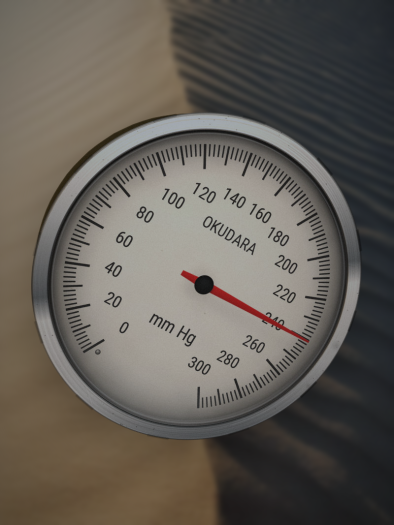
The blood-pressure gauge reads 240 mmHg
